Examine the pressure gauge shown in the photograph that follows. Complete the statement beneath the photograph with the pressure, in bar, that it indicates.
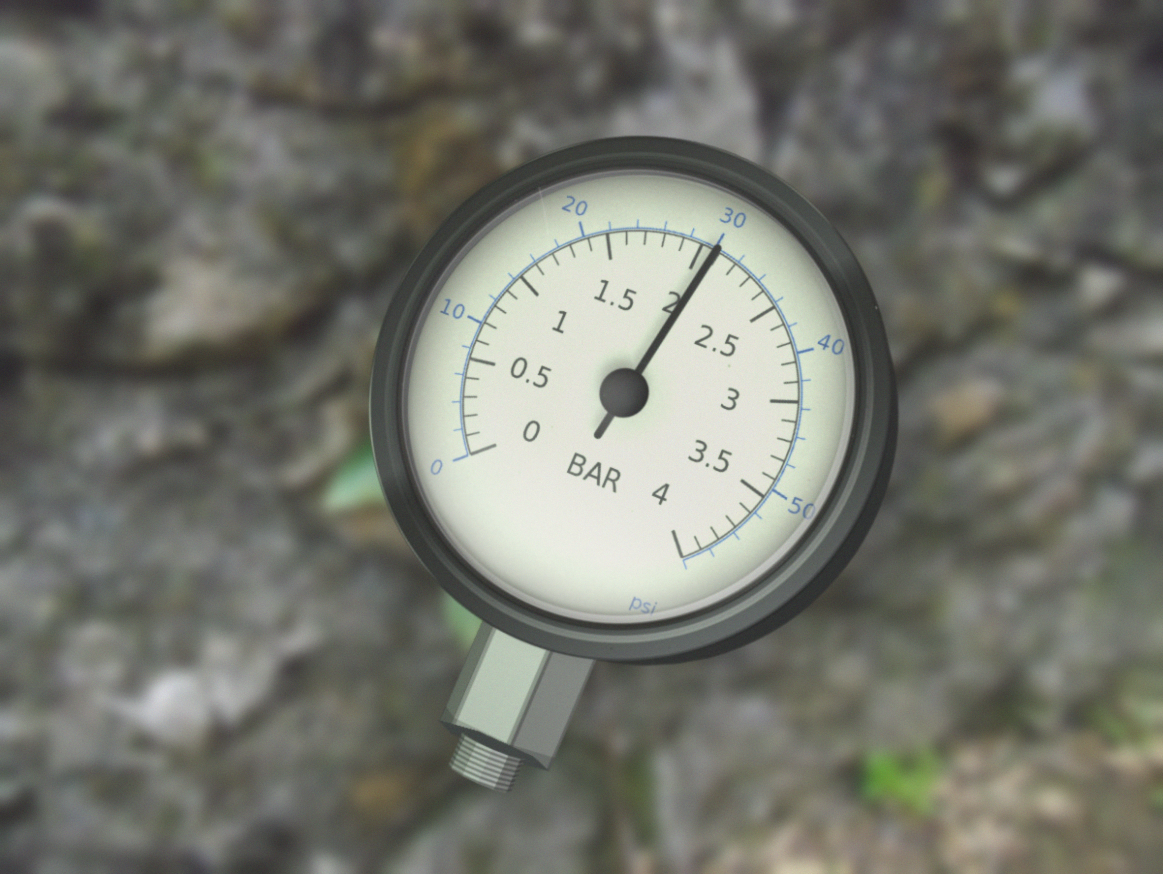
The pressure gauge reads 2.1 bar
